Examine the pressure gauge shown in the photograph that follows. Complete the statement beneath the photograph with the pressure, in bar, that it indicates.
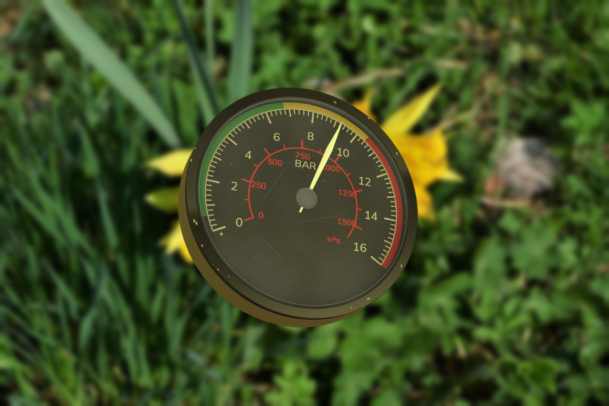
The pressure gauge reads 9.2 bar
